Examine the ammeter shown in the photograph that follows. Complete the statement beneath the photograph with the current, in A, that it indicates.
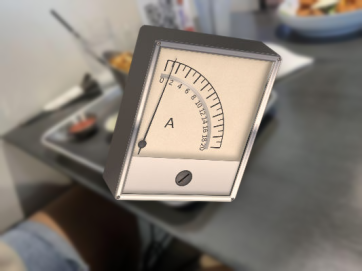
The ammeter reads 1 A
